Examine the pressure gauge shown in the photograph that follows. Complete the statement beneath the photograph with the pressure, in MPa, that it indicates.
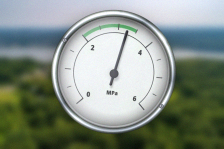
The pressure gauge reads 3.25 MPa
